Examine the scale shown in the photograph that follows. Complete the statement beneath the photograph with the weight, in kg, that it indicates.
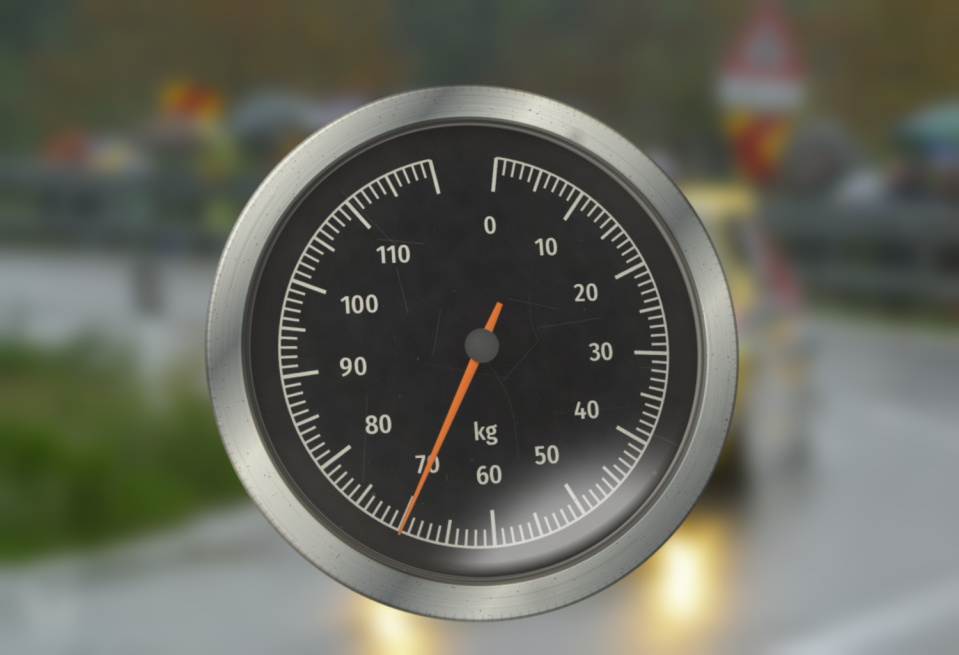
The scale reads 70 kg
